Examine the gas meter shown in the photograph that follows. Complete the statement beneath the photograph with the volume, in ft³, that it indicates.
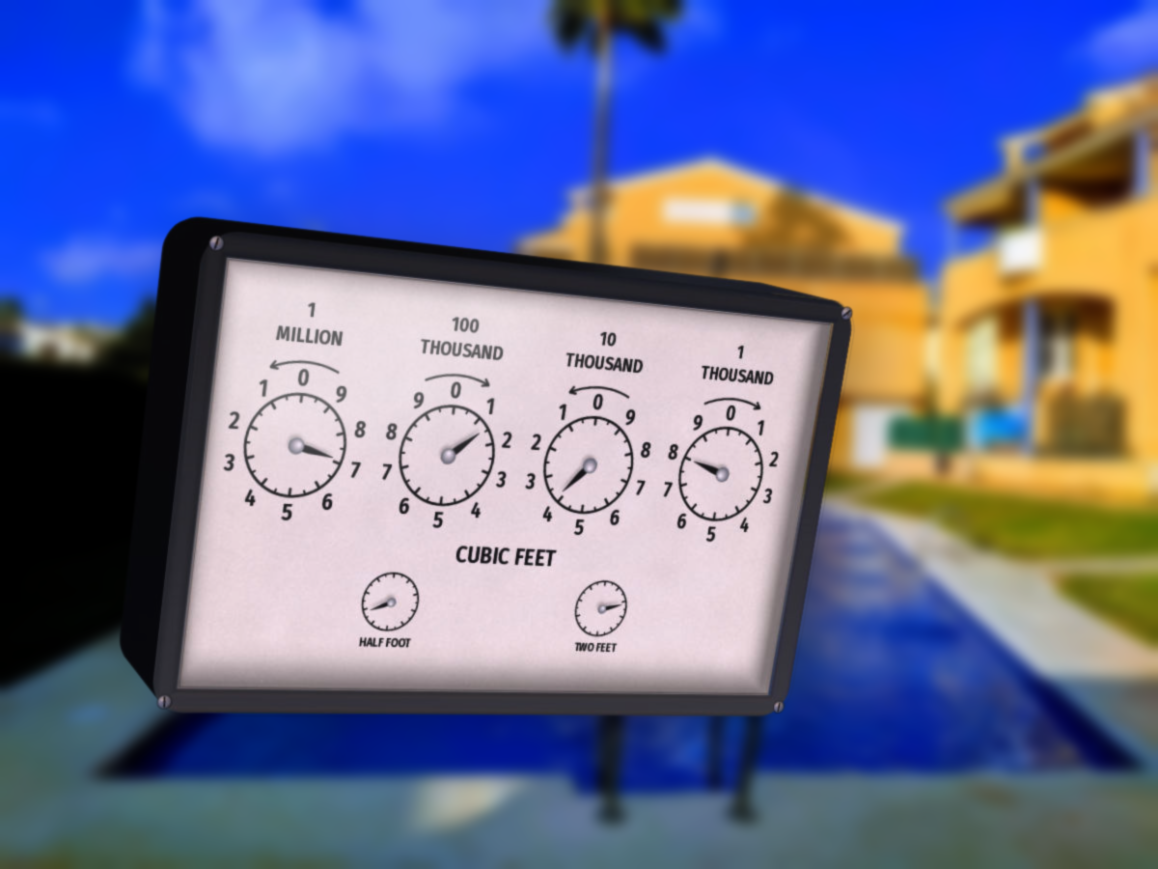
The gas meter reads 713800 ft³
